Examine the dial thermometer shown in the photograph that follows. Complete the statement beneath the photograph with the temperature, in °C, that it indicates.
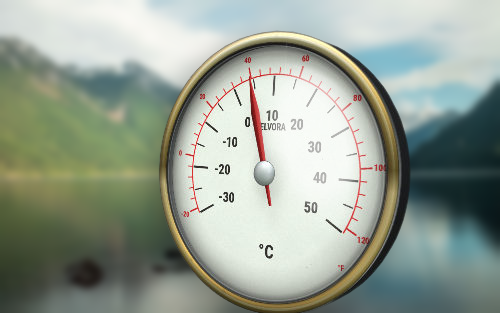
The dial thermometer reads 5 °C
